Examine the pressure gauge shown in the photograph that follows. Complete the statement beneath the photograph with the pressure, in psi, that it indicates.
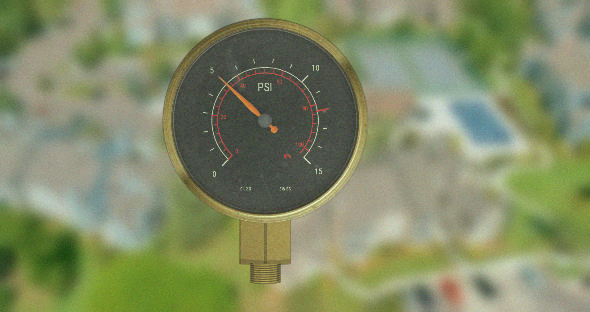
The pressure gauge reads 5 psi
